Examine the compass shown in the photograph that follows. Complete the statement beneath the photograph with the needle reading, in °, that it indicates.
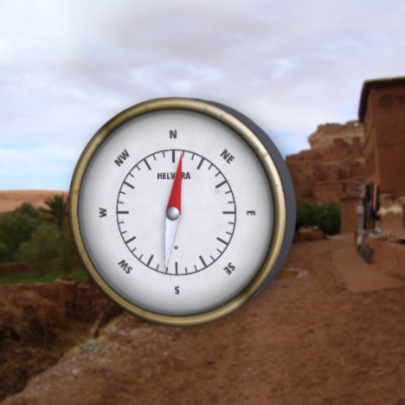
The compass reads 10 °
